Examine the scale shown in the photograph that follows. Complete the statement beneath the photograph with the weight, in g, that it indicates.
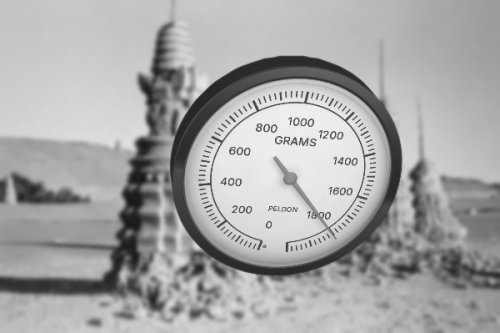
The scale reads 1800 g
